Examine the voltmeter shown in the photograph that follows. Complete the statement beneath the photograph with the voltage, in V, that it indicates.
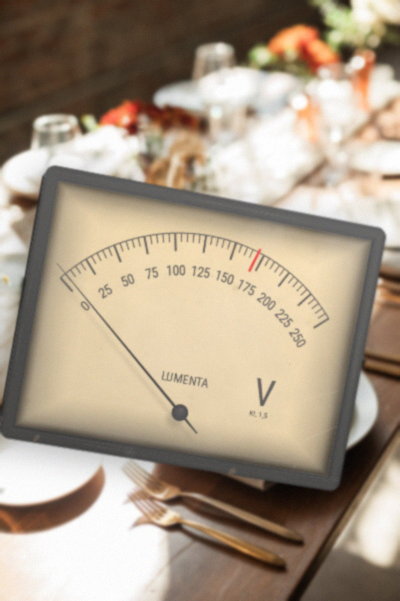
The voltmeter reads 5 V
